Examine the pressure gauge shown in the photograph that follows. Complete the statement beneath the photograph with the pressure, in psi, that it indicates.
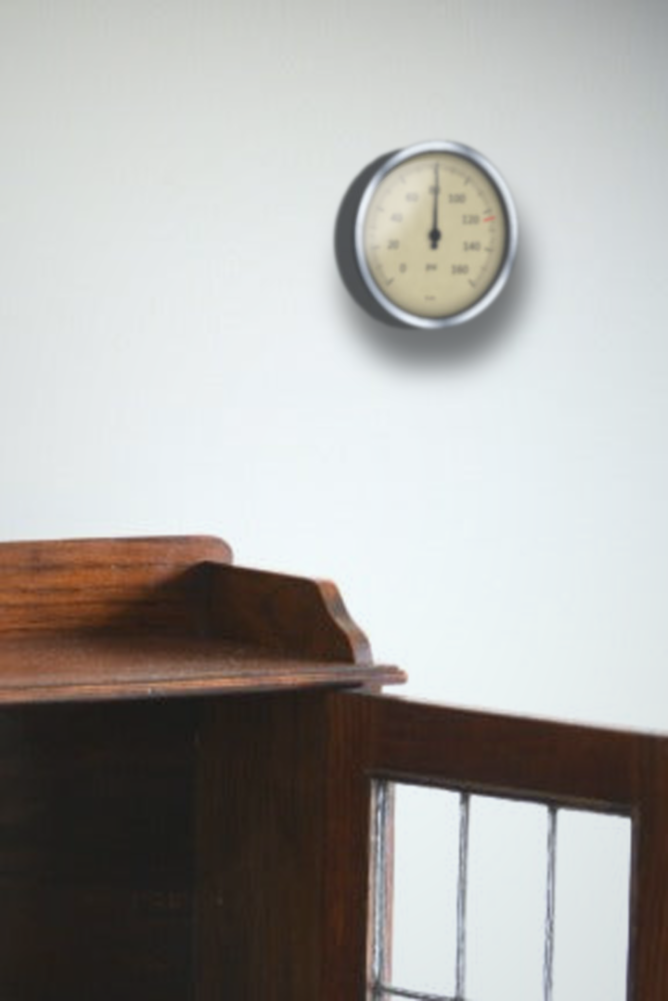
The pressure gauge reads 80 psi
